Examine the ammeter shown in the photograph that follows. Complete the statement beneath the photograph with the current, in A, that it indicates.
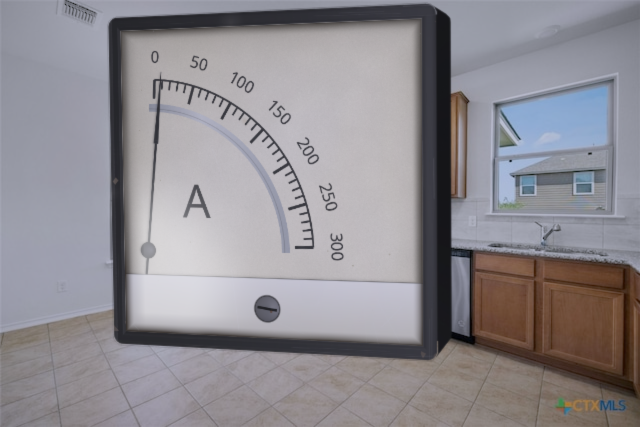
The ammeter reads 10 A
